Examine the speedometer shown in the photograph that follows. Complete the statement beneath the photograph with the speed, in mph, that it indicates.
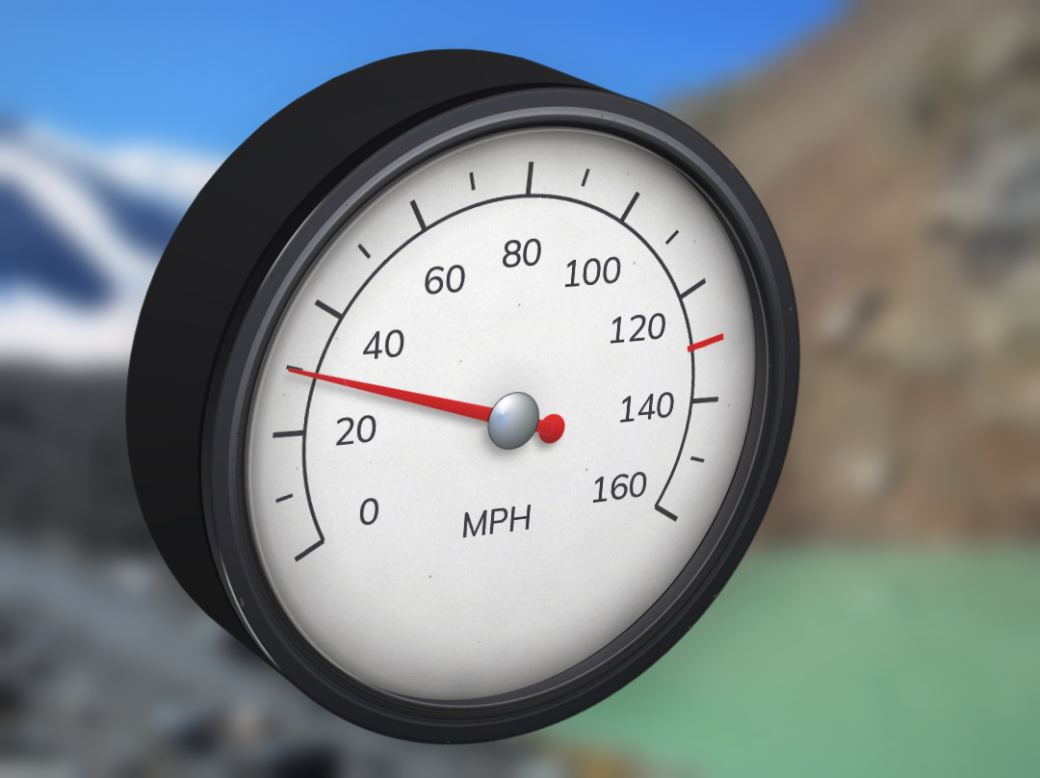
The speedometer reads 30 mph
